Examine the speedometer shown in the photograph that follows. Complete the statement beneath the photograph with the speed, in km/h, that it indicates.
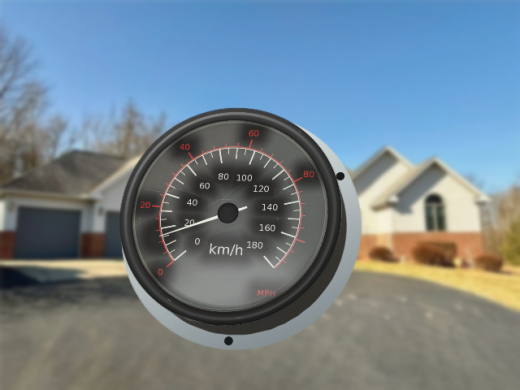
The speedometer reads 15 km/h
